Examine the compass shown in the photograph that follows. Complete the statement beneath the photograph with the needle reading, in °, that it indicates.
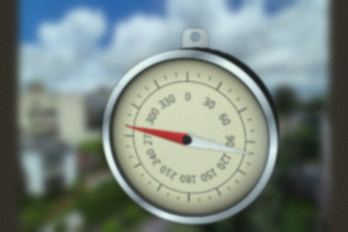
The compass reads 280 °
